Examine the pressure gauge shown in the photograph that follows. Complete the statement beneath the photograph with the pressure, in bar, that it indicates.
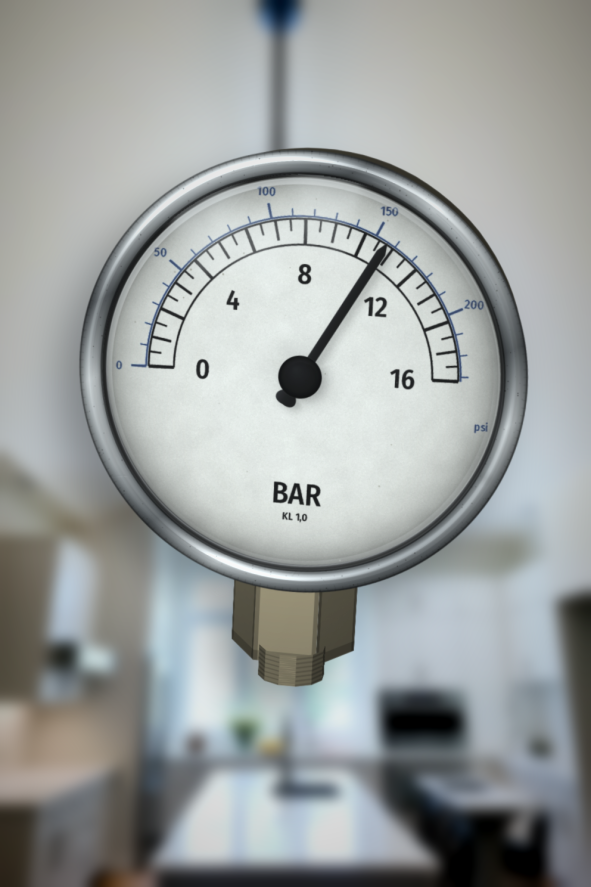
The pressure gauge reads 10.75 bar
